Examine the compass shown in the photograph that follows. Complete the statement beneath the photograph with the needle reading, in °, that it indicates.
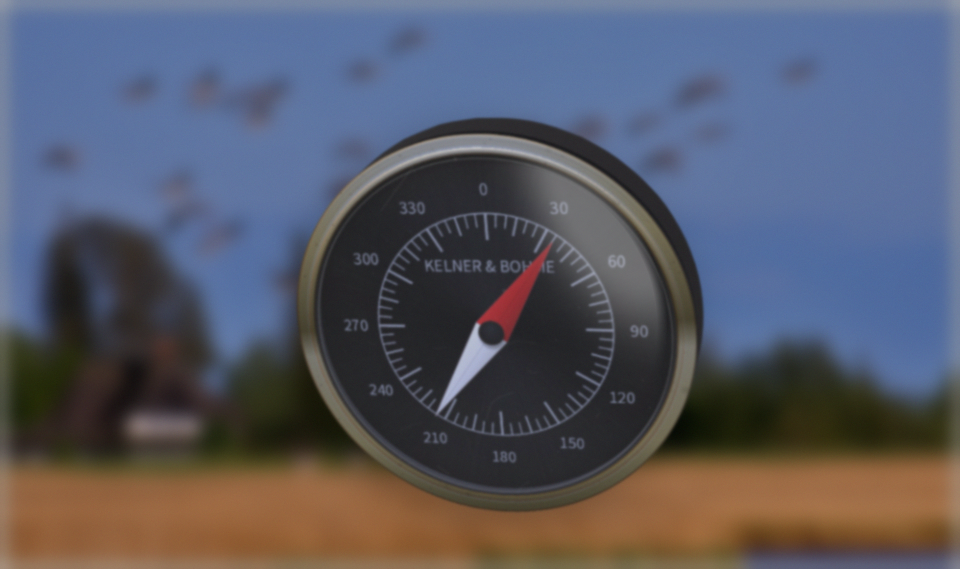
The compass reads 35 °
